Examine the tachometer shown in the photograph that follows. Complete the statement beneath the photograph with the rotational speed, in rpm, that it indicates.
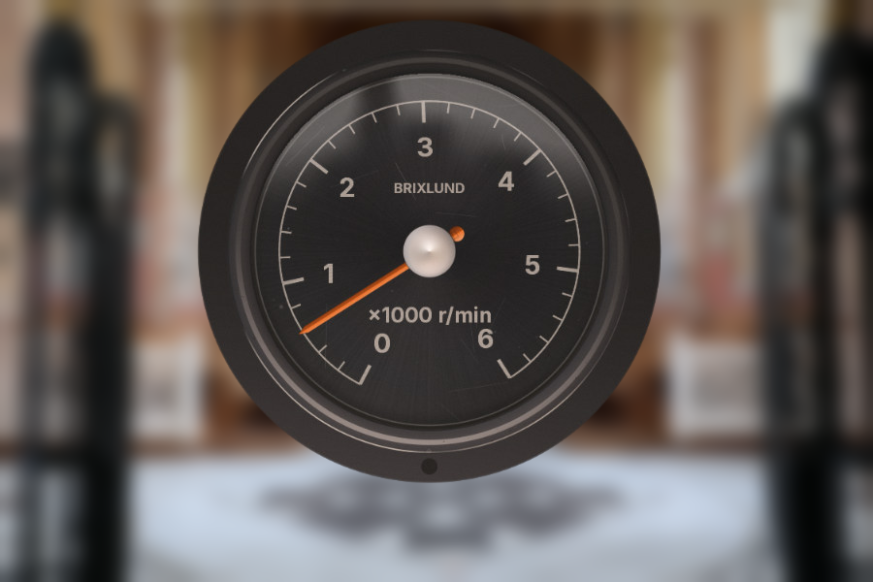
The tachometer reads 600 rpm
